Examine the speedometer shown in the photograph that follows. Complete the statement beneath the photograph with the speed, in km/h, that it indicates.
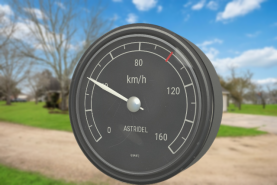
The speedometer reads 40 km/h
